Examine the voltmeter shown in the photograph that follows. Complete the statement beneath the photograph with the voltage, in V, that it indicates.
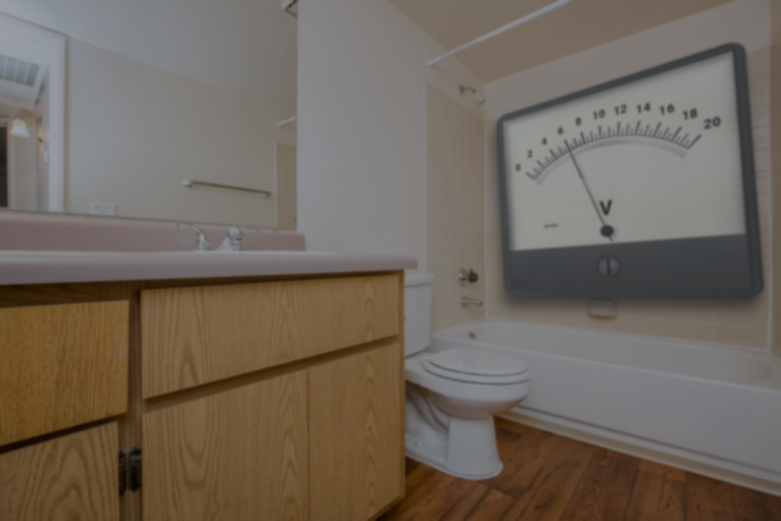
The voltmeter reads 6 V
